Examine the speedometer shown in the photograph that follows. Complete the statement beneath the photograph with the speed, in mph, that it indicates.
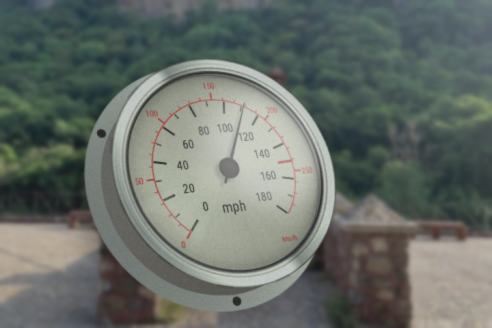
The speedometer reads 110 mph
